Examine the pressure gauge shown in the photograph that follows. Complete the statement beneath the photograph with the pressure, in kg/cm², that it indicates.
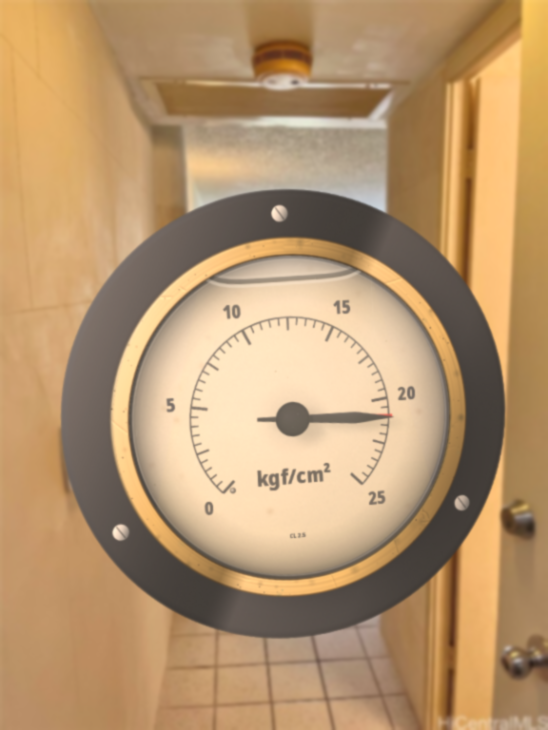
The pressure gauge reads 21 kg/cm²
